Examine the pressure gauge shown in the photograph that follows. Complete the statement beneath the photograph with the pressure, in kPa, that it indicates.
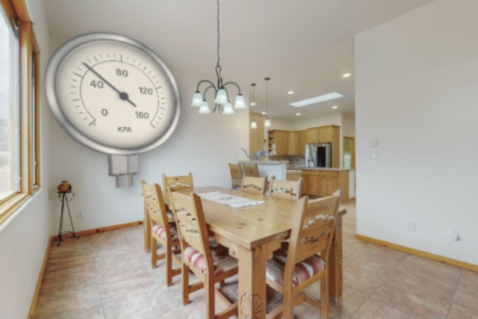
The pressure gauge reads 50 kPa
